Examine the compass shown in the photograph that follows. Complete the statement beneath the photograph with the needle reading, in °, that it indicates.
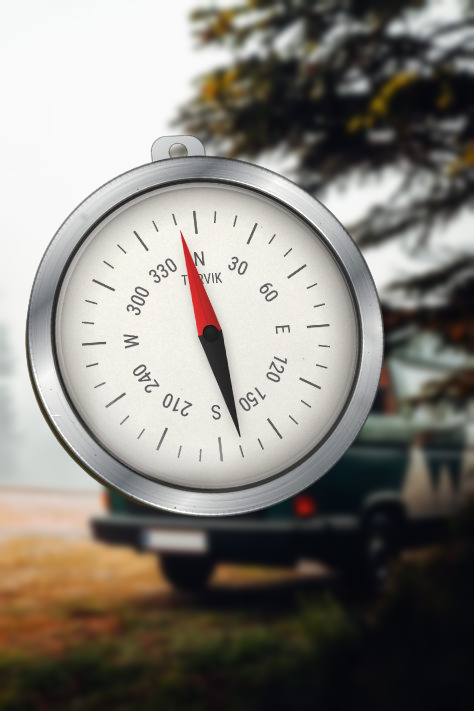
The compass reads 350 °
